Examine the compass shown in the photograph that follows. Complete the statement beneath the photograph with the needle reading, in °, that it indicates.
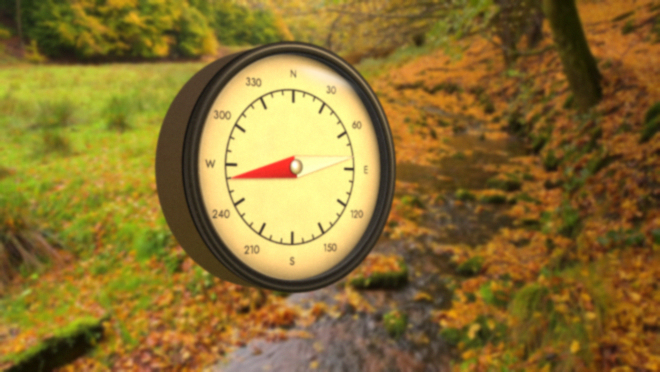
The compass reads 260 °
